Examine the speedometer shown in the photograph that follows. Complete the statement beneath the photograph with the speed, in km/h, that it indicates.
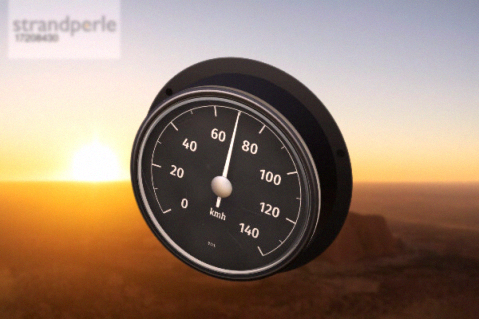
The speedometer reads 70 km/h
